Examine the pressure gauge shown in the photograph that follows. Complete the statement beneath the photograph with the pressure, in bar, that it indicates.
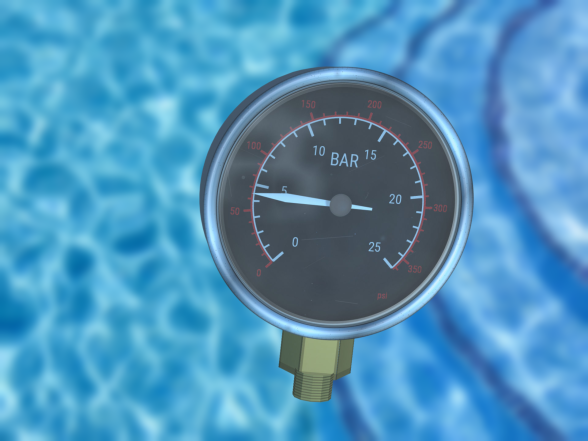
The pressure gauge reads 4.5 bar
